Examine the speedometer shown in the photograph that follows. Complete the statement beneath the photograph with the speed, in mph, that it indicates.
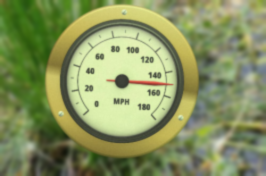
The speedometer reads 150 mph
